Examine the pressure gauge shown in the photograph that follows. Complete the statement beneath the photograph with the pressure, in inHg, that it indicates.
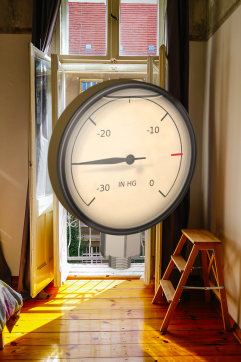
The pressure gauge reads -25 inHg
